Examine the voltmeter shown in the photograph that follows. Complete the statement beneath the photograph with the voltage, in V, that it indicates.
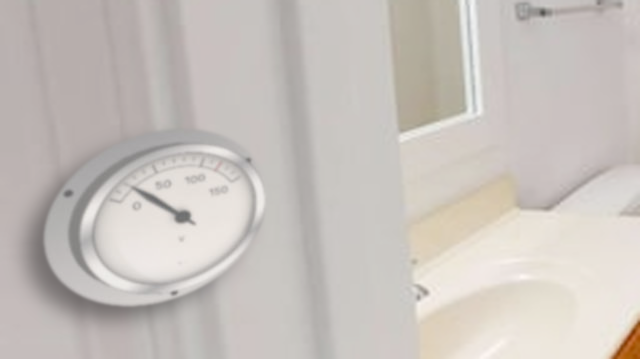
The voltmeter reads 20 V
